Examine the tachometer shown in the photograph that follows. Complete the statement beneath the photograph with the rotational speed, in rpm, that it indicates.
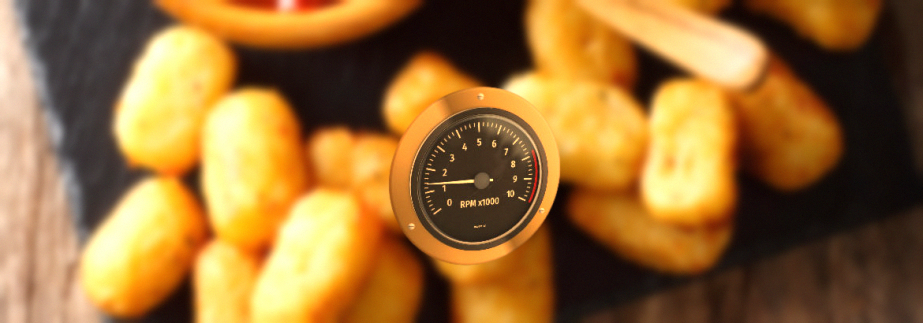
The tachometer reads 1400 rpm
